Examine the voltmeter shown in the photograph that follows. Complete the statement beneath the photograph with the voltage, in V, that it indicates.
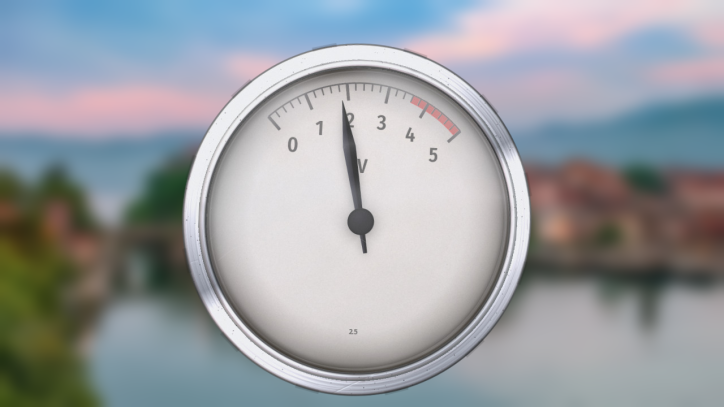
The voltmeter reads 1.8 V
